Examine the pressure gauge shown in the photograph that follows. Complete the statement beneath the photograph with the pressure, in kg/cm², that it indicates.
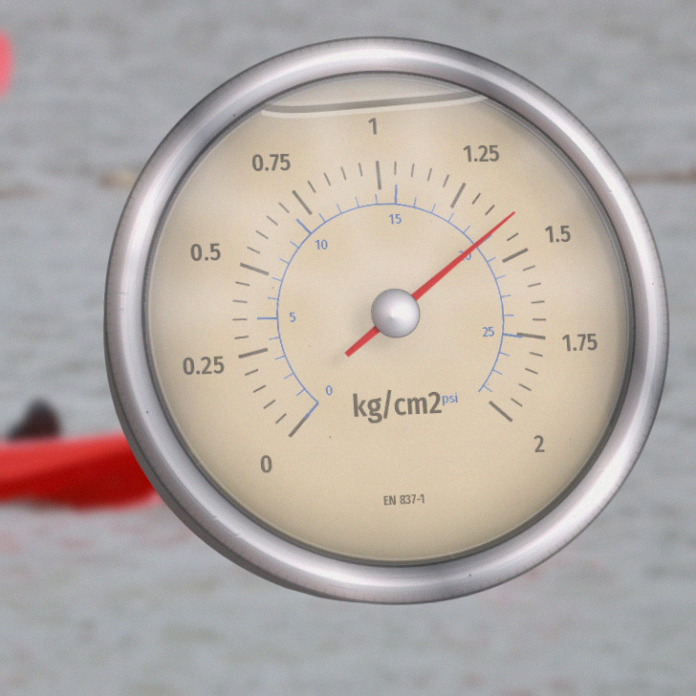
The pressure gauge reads 1.4 kg/cm²
